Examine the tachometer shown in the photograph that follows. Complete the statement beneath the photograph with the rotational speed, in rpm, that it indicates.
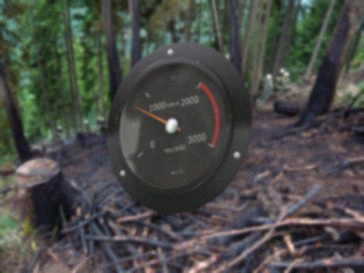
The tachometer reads 750 rpm
